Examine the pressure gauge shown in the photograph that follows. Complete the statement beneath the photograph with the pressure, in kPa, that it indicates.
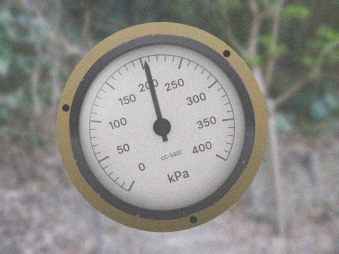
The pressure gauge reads 205 kPa
